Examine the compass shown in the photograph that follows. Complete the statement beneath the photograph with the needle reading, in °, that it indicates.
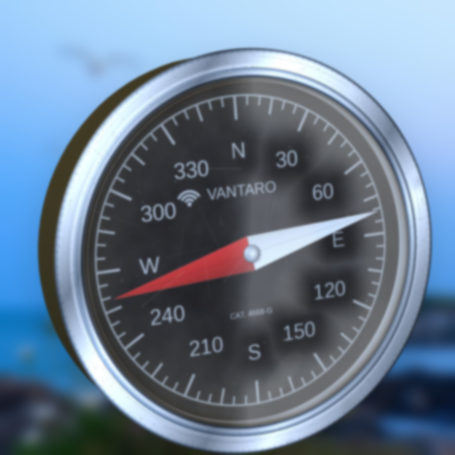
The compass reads 260 °
